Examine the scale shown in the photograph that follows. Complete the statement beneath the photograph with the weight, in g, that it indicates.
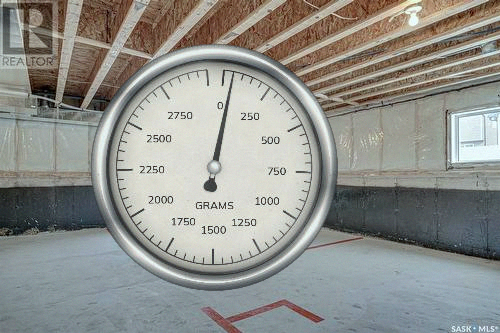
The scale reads 50 g
